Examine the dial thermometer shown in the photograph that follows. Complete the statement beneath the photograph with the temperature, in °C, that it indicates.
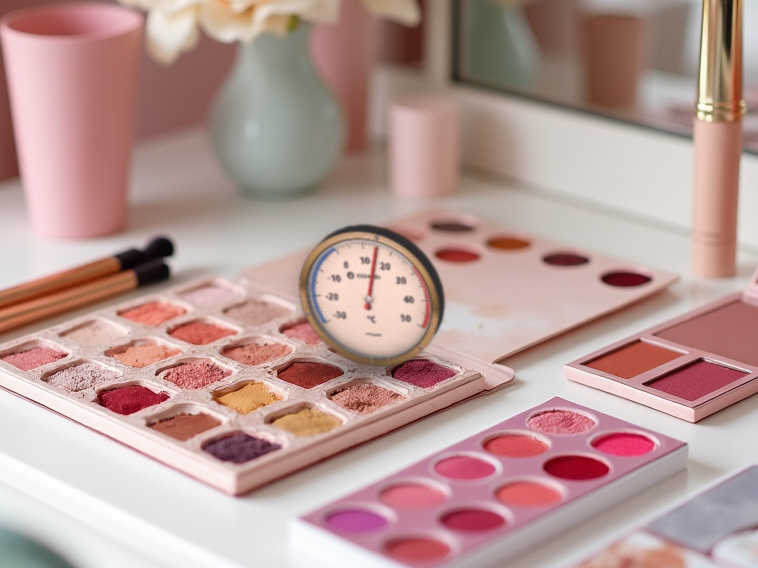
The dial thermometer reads 15 °C
